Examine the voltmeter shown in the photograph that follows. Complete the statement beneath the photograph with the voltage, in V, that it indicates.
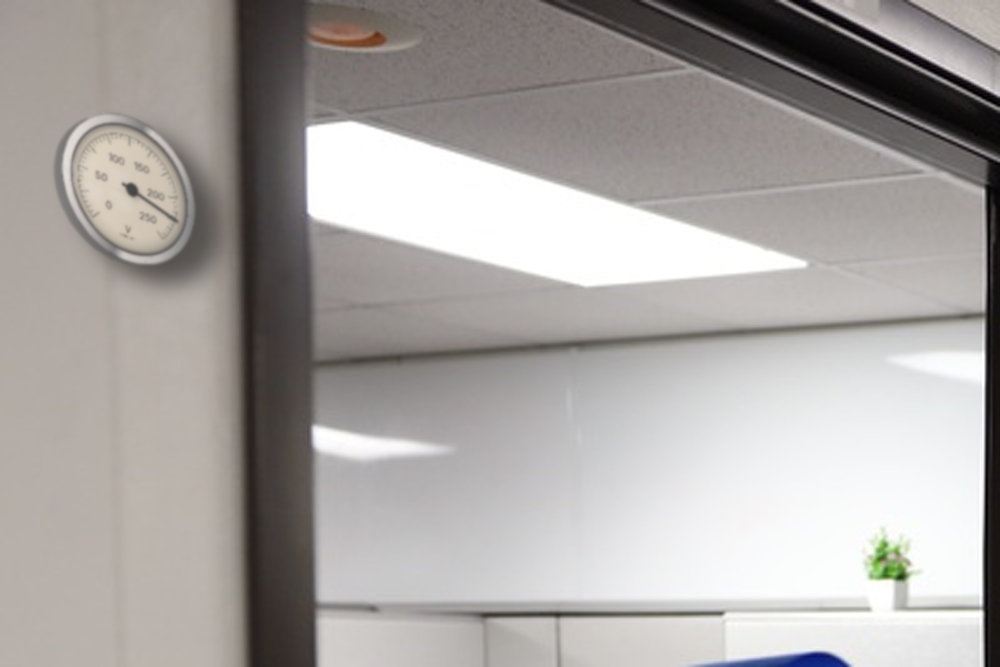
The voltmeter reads 225 V
